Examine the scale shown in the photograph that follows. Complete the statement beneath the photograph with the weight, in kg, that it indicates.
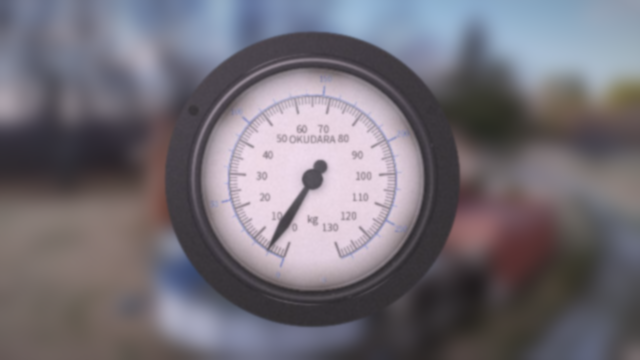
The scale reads 5 kg
